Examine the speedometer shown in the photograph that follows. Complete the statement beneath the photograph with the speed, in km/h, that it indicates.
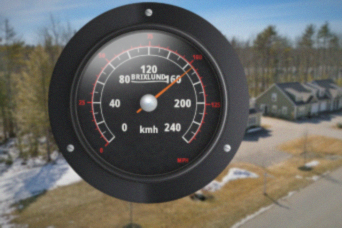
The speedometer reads 165 km/h
